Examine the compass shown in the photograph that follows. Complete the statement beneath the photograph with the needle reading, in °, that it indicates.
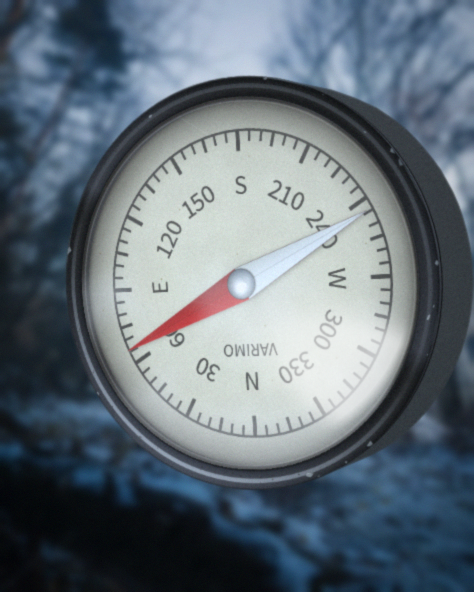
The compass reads 65 °
